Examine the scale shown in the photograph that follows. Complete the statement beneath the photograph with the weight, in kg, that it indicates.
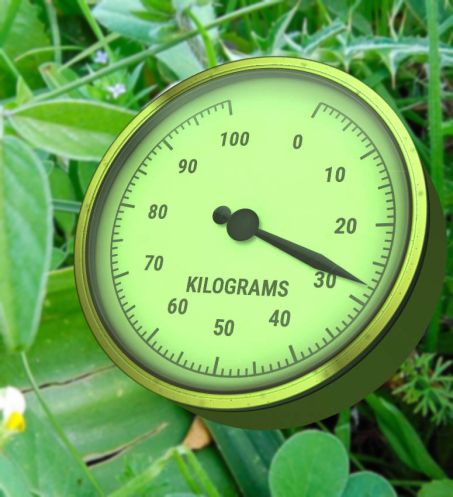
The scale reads 28 kg
